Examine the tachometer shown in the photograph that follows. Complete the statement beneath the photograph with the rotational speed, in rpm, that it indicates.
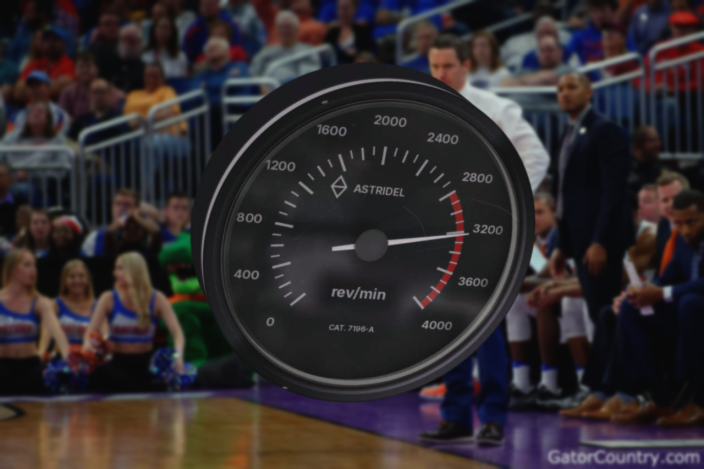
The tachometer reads 3200 rpm
